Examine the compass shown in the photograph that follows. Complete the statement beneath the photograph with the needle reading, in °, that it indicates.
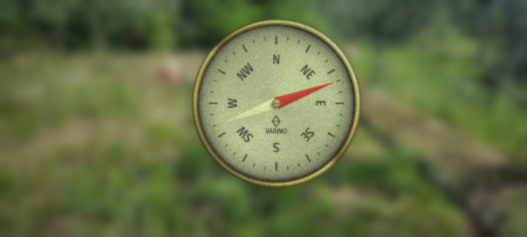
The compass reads 70 °
